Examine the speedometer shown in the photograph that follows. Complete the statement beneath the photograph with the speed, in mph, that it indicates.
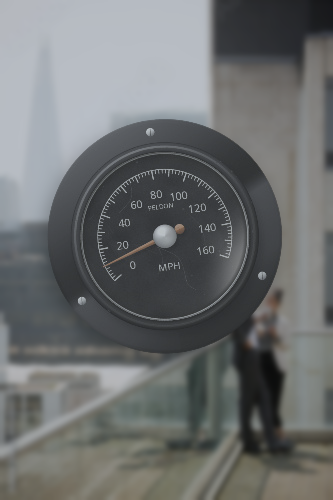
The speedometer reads 10 mph
